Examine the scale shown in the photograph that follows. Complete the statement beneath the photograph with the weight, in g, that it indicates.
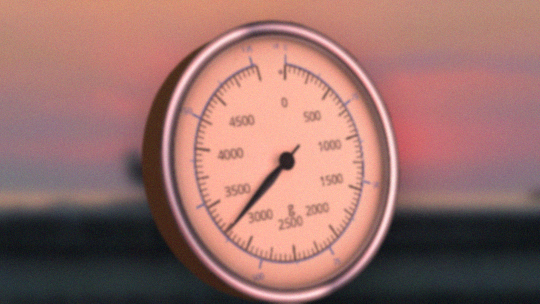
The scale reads 3250 g
